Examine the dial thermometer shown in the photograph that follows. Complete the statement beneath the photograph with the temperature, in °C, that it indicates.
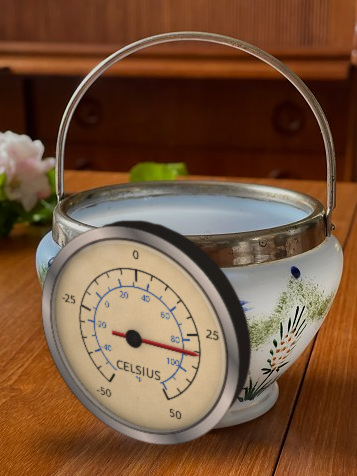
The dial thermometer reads 30 °C
